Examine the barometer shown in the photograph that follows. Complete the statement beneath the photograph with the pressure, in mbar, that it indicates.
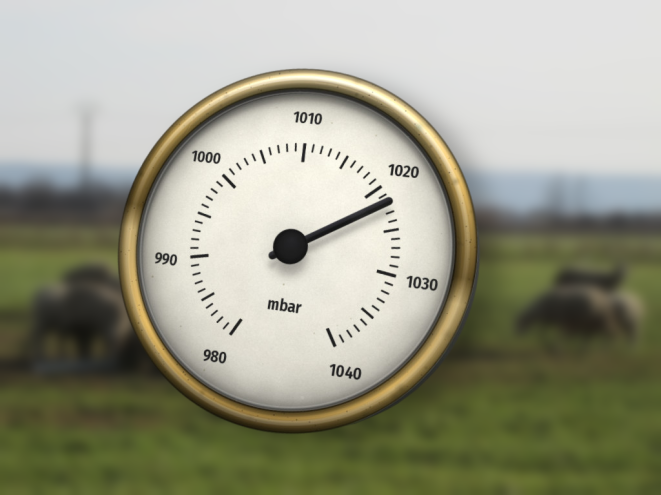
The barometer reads 1022 mbar
